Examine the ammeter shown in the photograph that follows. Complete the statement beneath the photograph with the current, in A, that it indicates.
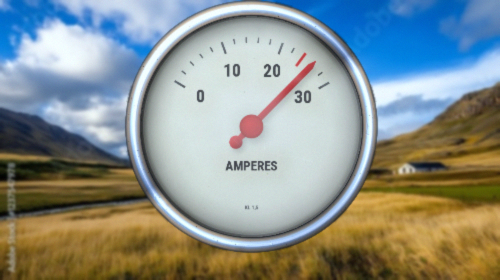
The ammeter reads 26 A
